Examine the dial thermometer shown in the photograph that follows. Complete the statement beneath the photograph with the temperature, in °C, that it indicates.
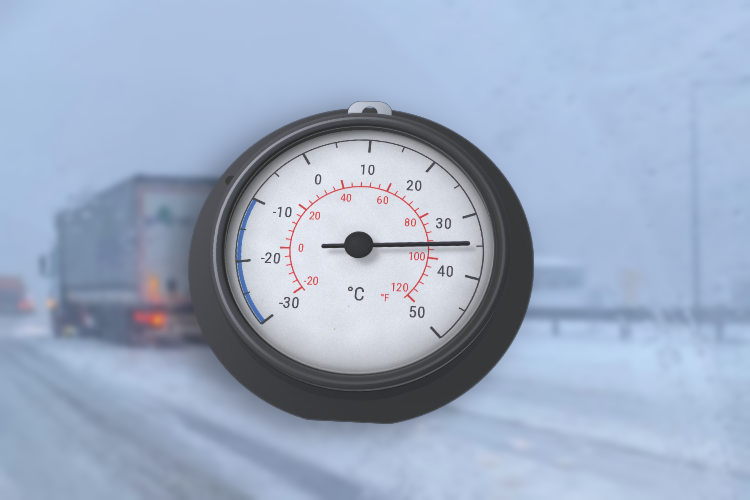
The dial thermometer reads 35 °C
